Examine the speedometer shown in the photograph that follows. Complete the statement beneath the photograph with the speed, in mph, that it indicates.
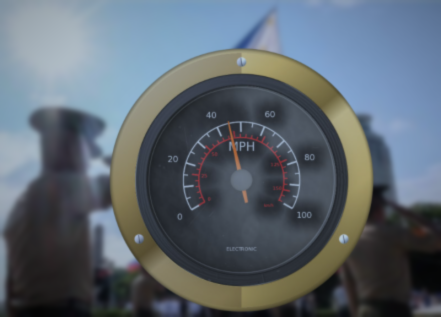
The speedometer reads 45 mph
